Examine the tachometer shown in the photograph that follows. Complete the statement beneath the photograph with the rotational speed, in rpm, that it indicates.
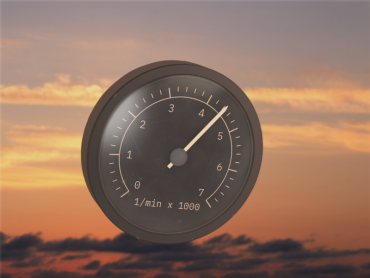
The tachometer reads 4400 rpm
